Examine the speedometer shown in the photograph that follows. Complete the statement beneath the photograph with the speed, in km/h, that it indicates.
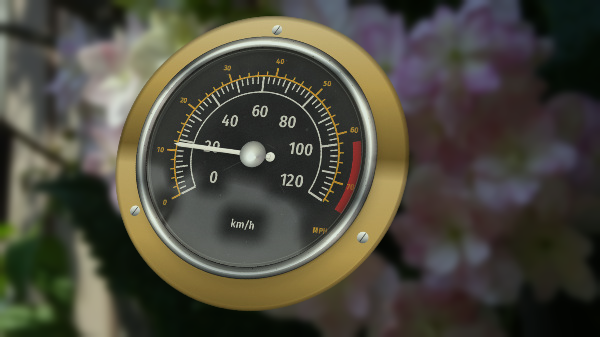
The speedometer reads 18 km/h
